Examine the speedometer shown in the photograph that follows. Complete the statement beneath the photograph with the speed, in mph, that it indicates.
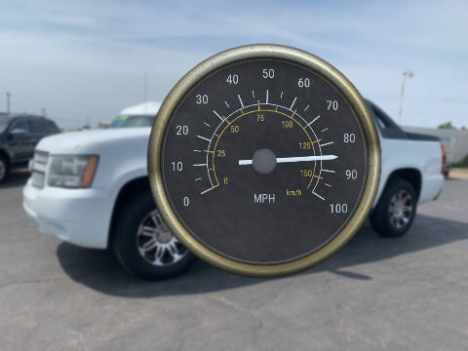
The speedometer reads 85 mph
